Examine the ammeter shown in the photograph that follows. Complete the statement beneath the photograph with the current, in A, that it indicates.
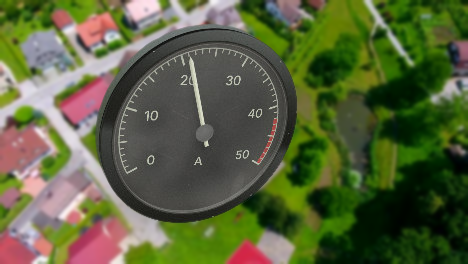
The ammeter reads 21 A
